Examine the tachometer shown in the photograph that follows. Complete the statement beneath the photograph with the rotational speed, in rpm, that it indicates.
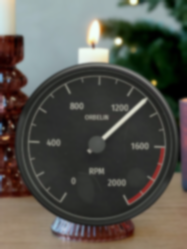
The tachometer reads 1300 rpm
